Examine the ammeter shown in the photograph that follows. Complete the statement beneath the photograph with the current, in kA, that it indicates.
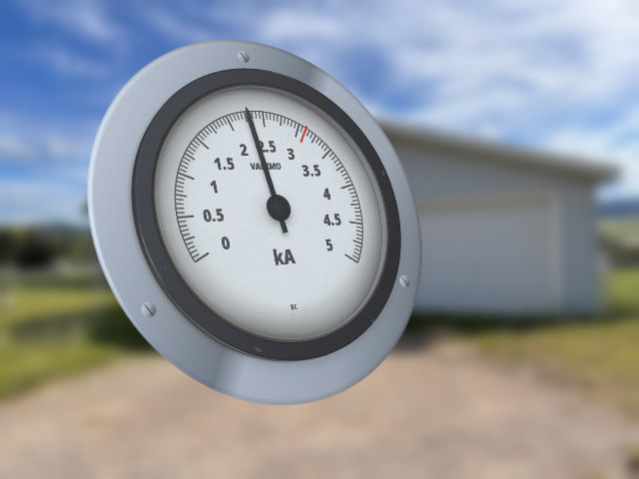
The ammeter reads 2.25 kA
